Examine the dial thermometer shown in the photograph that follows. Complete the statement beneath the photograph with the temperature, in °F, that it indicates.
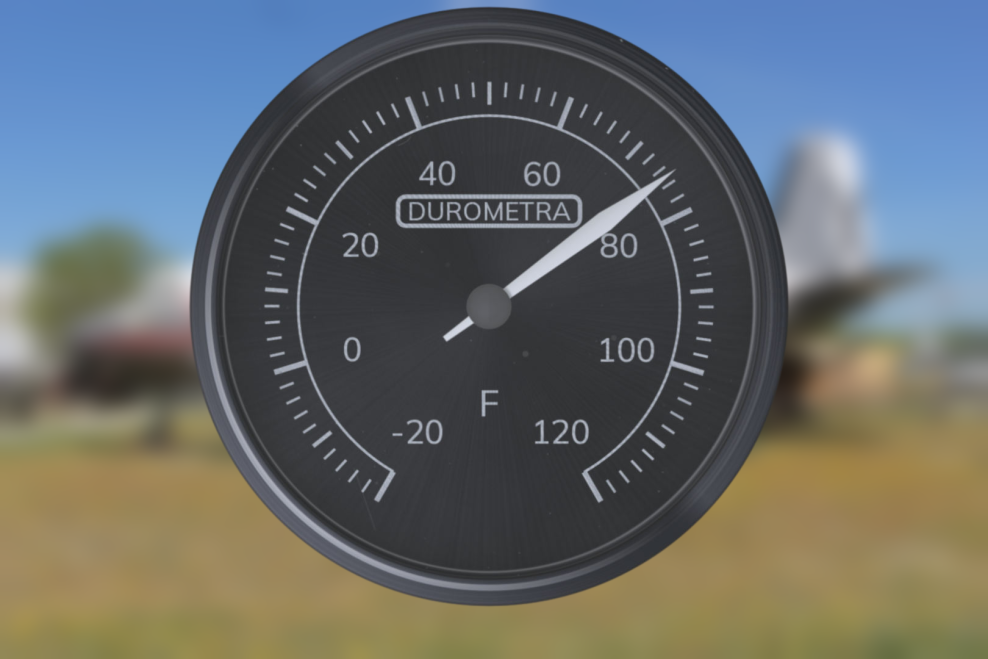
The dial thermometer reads 75 °F
